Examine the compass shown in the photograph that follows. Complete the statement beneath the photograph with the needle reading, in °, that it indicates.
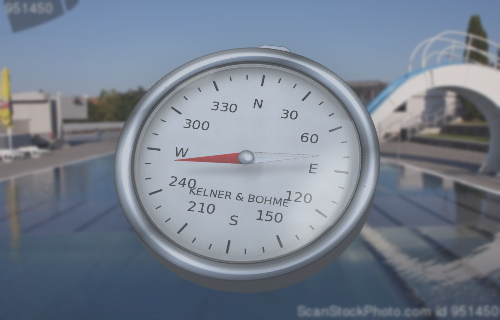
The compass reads 260 °
